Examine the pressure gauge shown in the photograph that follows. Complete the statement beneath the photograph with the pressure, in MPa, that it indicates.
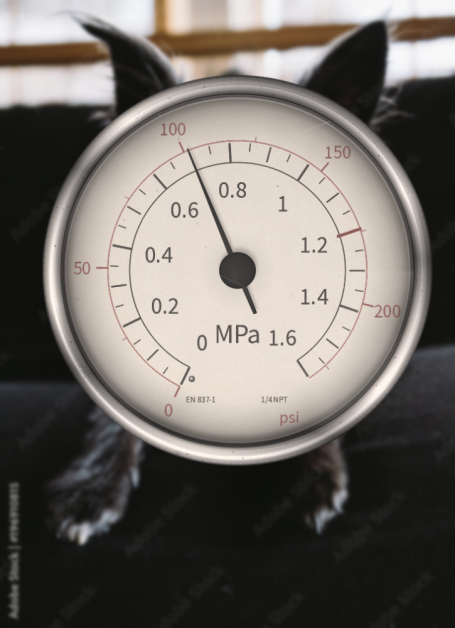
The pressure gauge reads 0.7 MPa
